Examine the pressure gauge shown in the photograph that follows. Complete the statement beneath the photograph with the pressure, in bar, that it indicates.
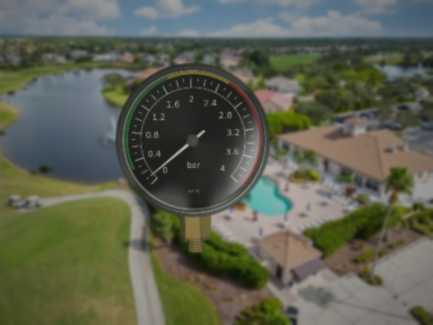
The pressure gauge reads 0.1 bar
